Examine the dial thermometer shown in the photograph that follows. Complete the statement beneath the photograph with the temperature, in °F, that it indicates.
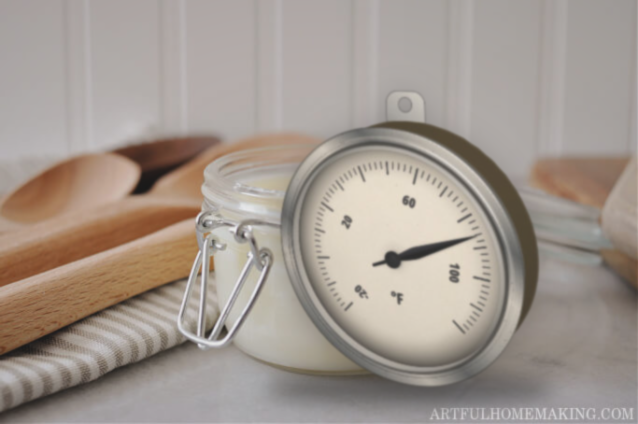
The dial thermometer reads 86 °F
